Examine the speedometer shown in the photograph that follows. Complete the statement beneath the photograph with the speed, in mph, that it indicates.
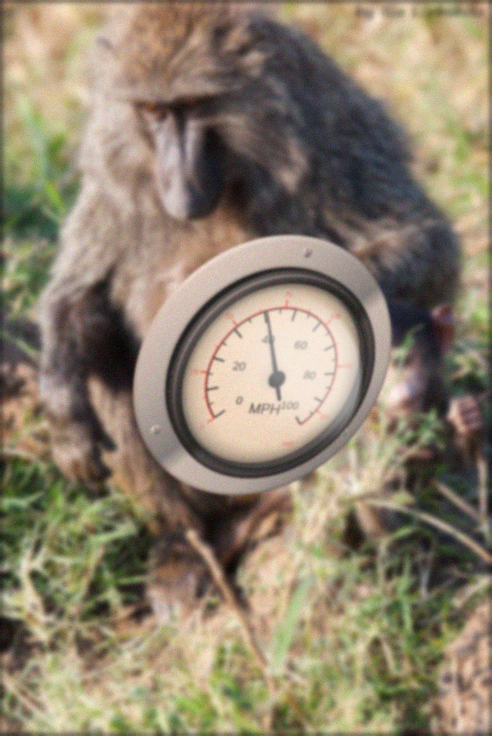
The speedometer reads 40 mph
